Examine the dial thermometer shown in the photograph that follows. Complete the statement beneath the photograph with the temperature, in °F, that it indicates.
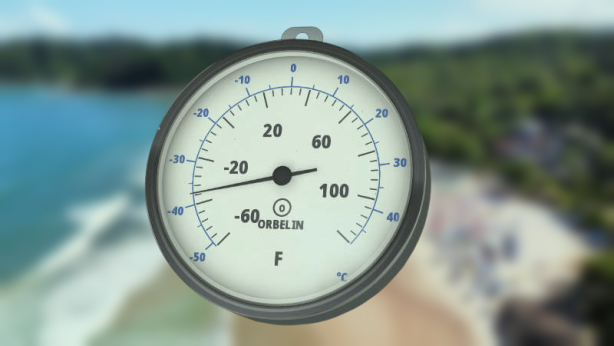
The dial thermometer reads -36 °F
